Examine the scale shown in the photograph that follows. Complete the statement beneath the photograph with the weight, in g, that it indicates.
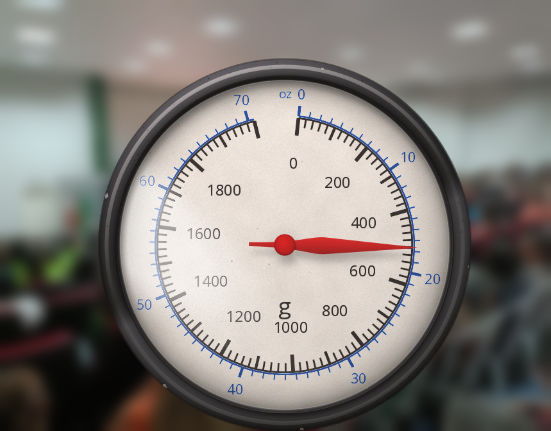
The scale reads 500 g
